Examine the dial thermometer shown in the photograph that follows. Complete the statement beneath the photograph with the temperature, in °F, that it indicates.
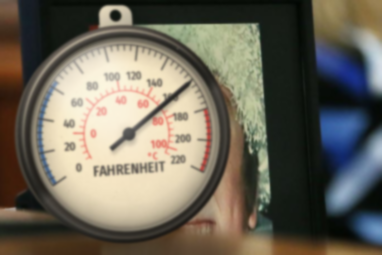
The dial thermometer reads 160 °F
